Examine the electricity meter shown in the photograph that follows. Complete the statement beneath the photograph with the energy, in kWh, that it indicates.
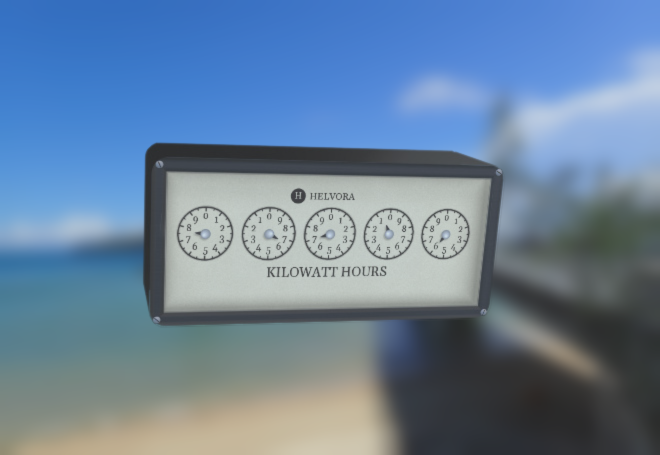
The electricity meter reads 76706 kWh
